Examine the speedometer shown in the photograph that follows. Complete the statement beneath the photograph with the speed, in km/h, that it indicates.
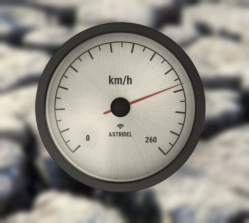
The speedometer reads 195 km/h
